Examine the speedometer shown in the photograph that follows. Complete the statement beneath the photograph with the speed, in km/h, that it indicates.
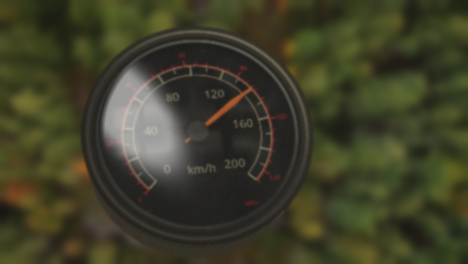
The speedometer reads 140 km/h
